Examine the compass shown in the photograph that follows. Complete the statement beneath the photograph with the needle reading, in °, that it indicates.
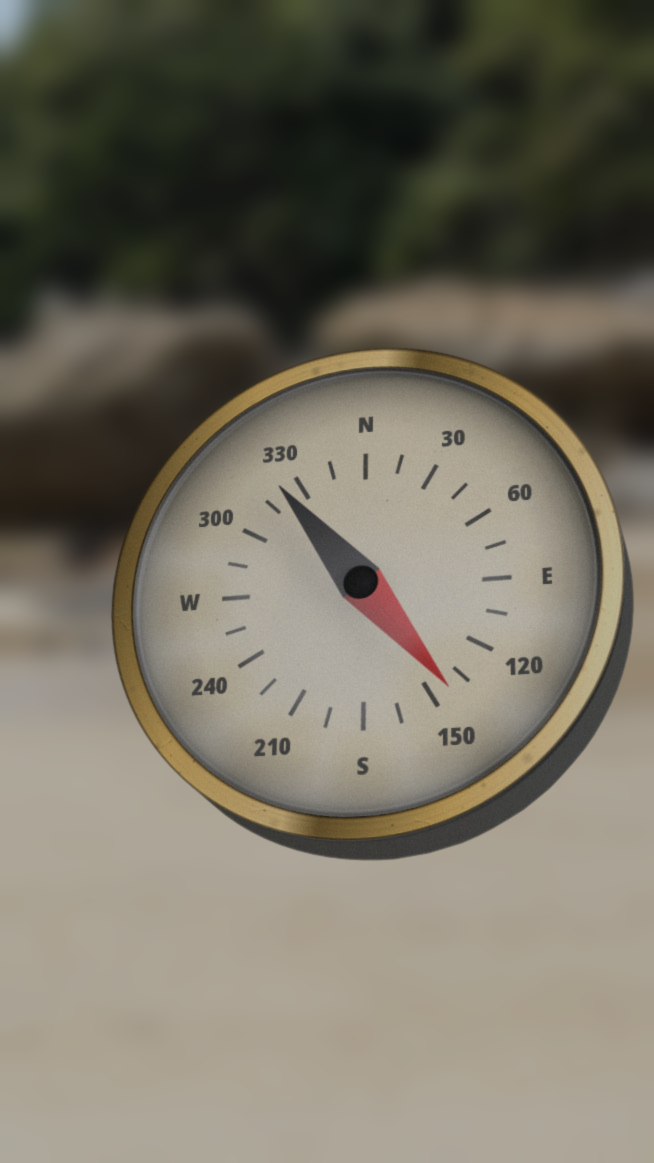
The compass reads 142.5 °
